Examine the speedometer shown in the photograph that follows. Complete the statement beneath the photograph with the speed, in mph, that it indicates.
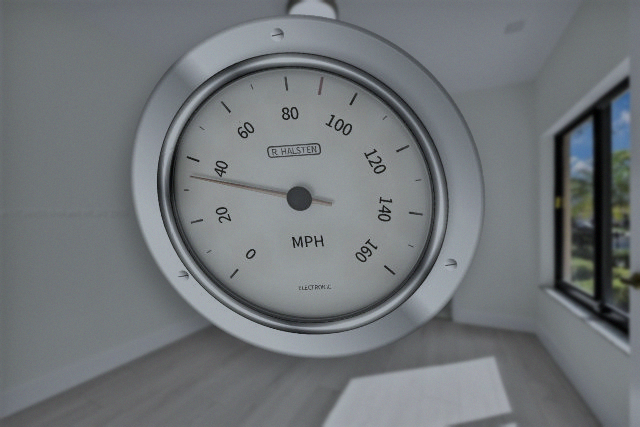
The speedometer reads 35 mph
